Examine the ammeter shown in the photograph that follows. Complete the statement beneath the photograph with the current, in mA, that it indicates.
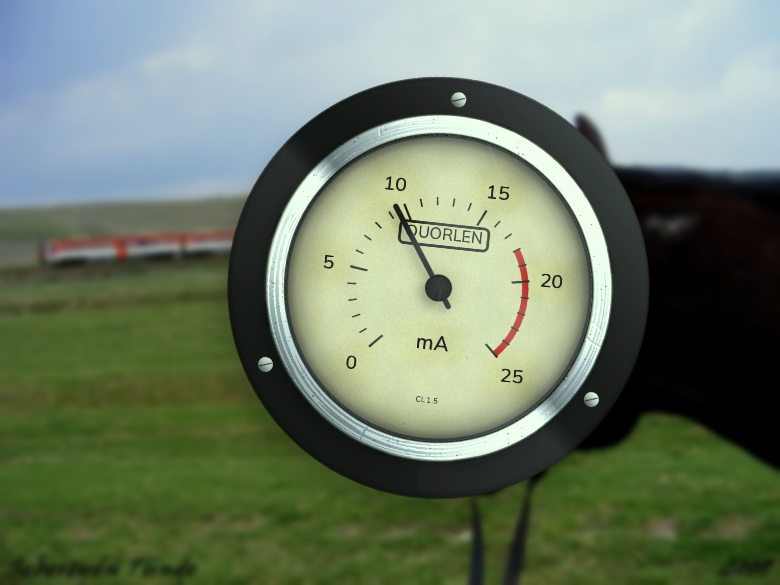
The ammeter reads 9.5 mA
